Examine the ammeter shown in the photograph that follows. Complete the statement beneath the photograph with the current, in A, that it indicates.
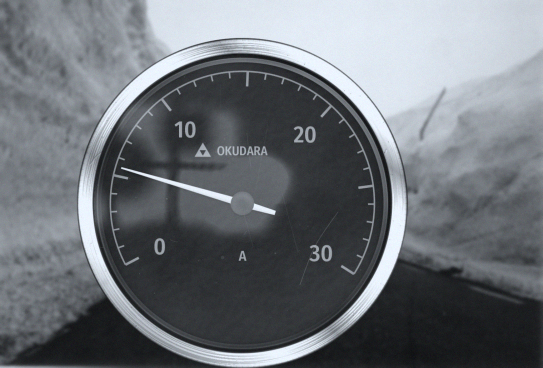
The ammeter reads 5.5 A
